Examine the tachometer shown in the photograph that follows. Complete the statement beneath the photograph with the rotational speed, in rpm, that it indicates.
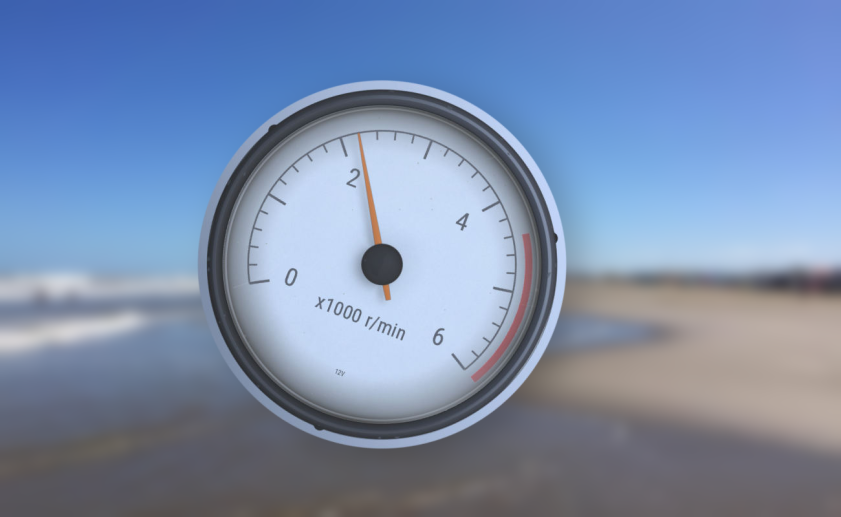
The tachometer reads 2200 rpm
